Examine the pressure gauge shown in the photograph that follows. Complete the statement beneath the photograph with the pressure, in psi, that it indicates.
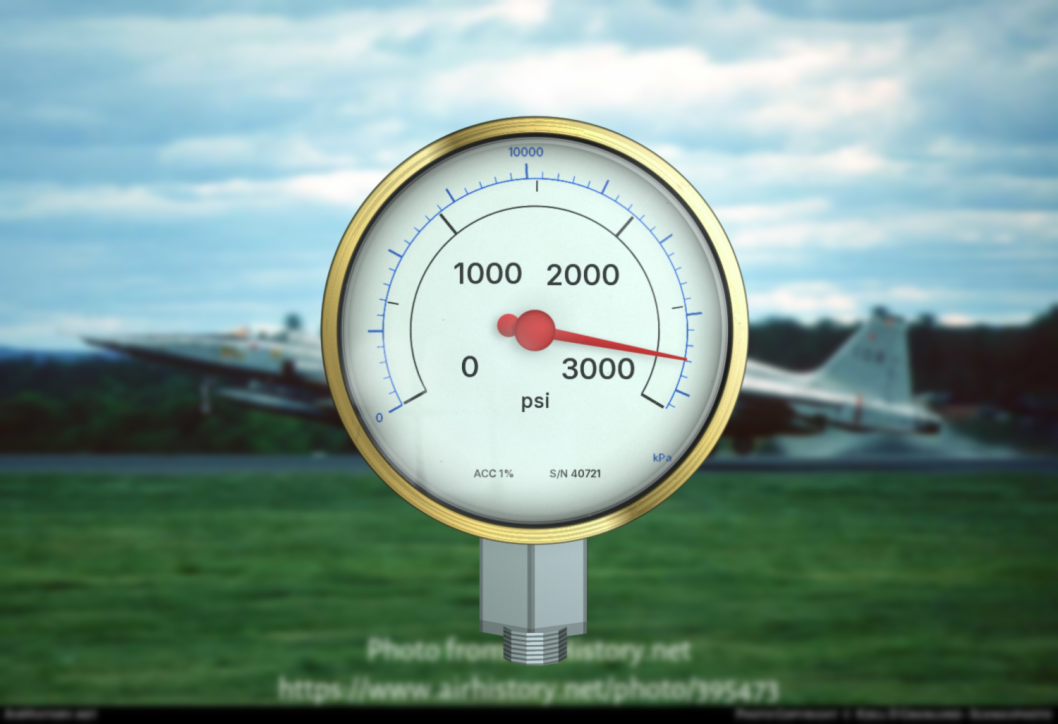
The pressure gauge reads 2750 psi
